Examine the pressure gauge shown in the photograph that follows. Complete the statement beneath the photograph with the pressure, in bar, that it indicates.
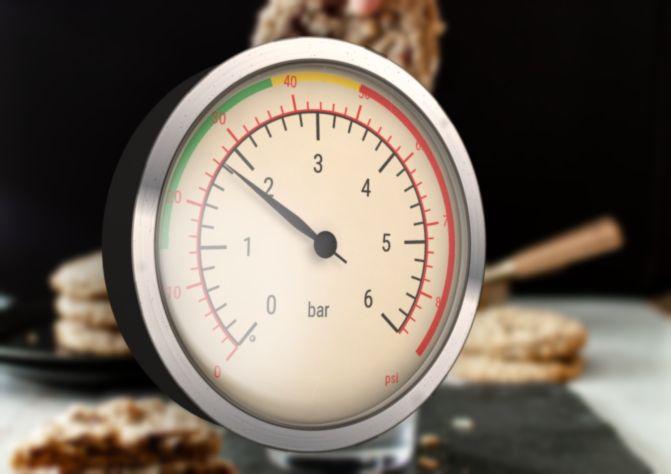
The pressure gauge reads 1.8 bar
